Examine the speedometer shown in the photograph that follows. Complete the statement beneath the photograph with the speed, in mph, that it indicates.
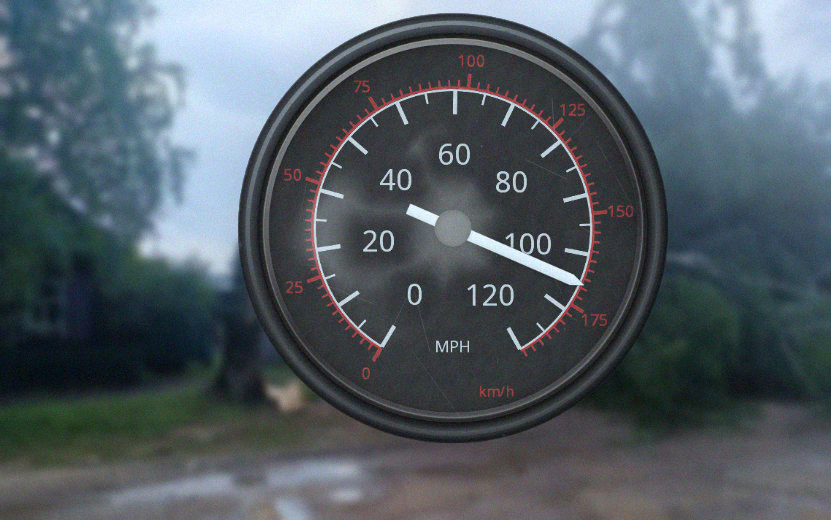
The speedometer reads 105 mph
